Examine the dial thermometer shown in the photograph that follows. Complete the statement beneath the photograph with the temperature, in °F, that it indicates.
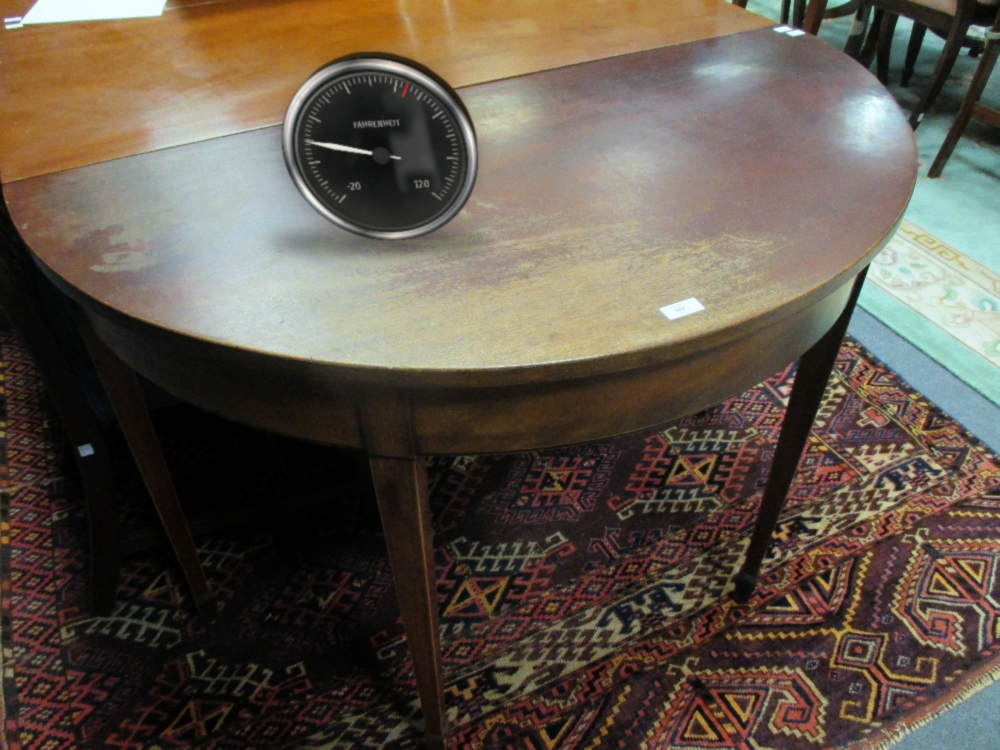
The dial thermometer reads 10 °F
